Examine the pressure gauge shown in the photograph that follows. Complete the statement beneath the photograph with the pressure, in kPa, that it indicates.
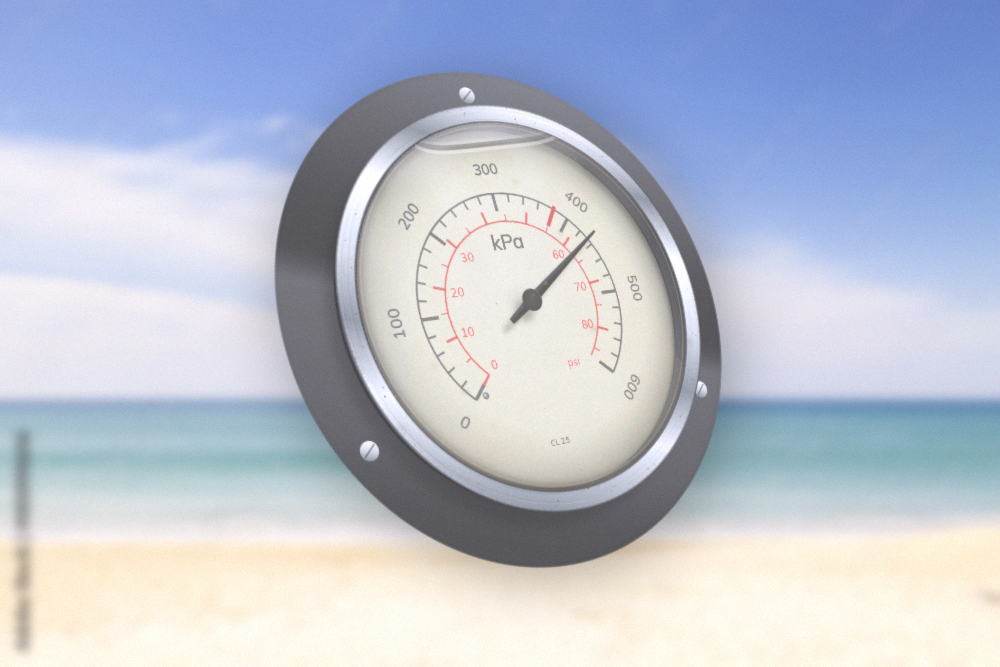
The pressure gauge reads 430 kPa
